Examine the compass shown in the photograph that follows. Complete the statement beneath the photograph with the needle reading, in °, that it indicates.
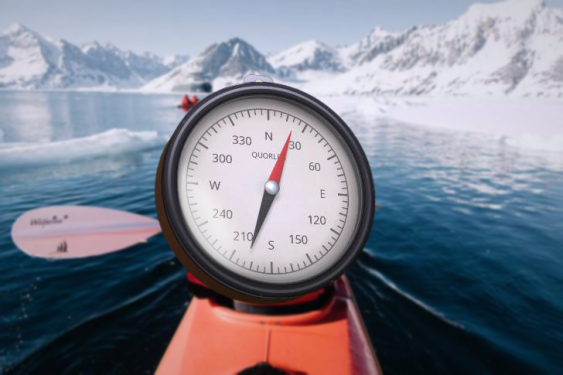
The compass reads 20 °
